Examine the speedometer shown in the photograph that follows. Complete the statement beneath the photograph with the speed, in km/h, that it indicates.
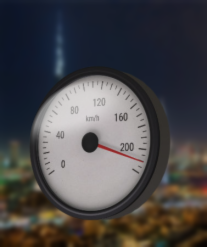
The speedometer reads 210 km/h
